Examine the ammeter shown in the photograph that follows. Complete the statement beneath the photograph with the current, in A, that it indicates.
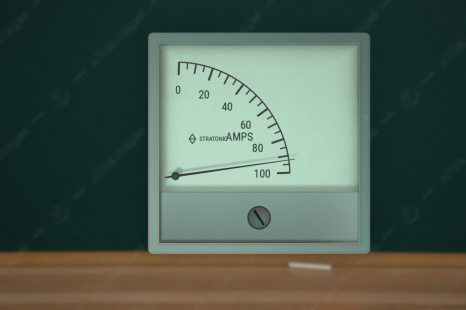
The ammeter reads 92.5 A
